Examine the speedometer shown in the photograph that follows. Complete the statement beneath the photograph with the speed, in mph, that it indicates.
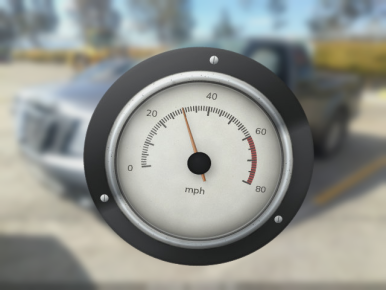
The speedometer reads 30 mph
